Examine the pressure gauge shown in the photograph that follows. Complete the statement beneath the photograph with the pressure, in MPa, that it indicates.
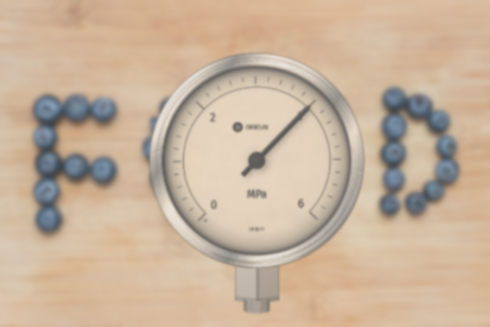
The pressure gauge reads 4 MPa
